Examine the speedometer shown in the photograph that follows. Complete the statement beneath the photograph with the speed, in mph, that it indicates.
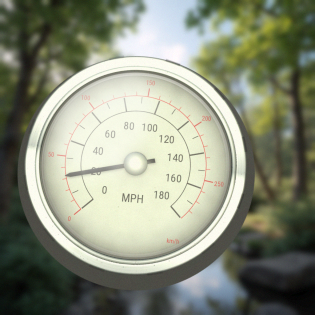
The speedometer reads 20 mph
